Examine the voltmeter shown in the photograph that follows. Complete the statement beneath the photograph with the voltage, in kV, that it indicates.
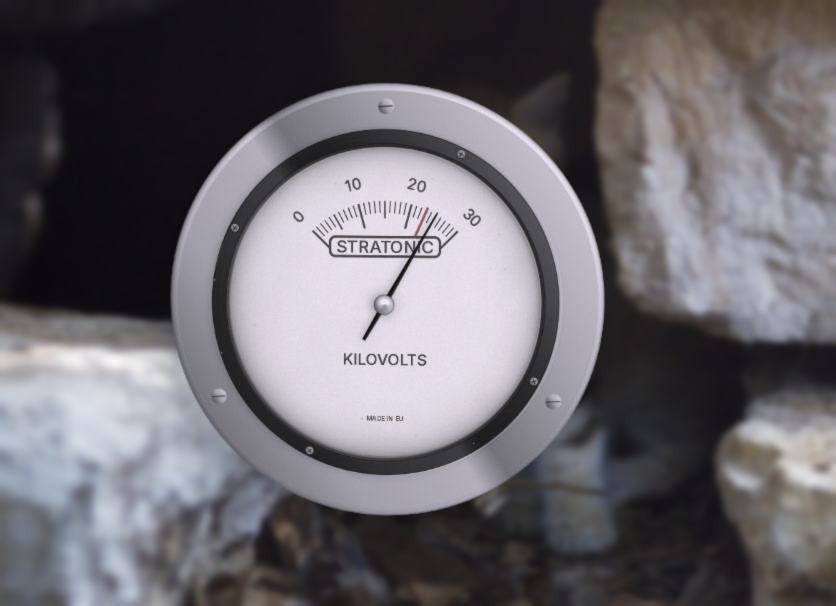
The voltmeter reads 25 kV
